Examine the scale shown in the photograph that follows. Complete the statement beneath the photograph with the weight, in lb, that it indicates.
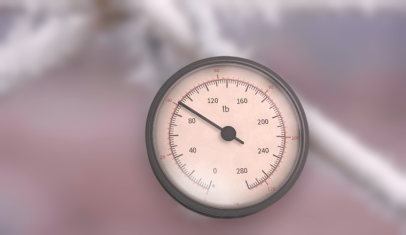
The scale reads 90 lb
